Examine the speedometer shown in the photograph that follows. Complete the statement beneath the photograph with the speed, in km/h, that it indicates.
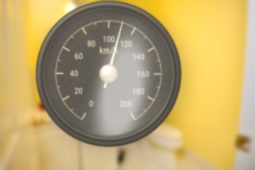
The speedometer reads 110 km/h
